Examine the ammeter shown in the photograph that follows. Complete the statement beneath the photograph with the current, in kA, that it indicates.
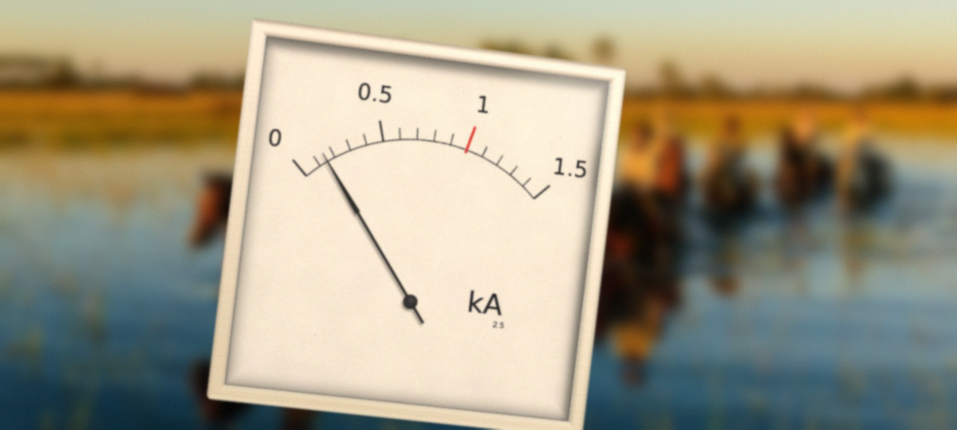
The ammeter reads 0.15 kA
